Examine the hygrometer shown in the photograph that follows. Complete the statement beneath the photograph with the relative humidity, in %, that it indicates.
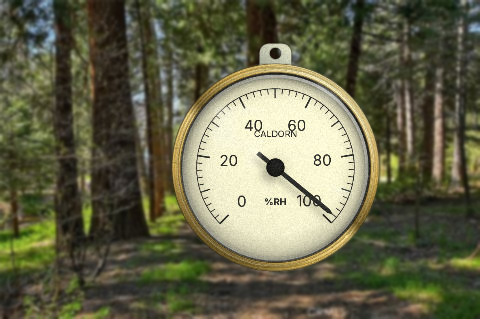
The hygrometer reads 98 %
